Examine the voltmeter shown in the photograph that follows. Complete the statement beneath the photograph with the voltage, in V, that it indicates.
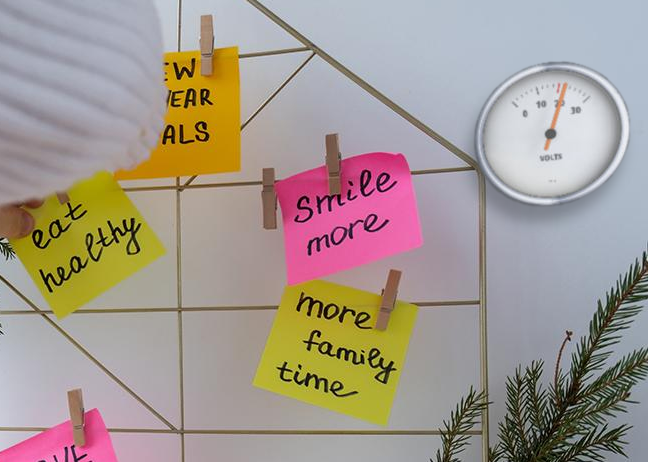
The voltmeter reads 20 V
